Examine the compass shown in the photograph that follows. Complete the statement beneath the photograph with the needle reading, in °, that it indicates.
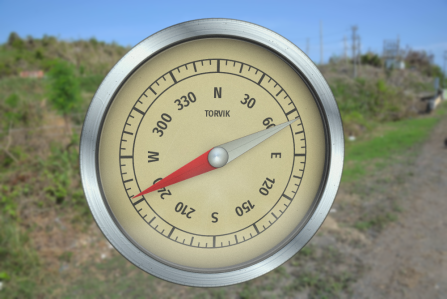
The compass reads 245 °
